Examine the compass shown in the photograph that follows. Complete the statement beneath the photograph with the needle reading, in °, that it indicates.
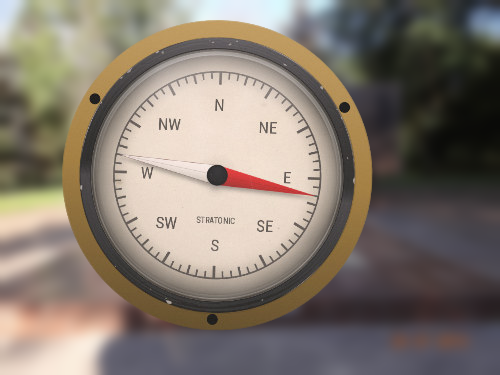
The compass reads 100 °
